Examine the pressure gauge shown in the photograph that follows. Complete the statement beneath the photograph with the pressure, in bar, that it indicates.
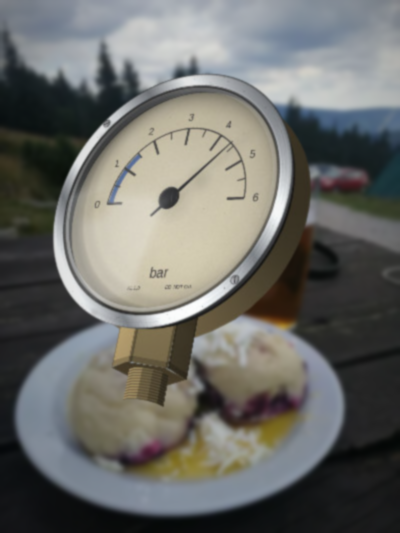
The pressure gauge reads 4.5 bar
